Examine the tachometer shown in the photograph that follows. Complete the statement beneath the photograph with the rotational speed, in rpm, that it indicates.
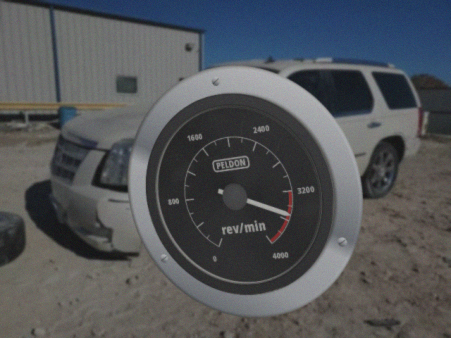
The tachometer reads 3500 rpm
